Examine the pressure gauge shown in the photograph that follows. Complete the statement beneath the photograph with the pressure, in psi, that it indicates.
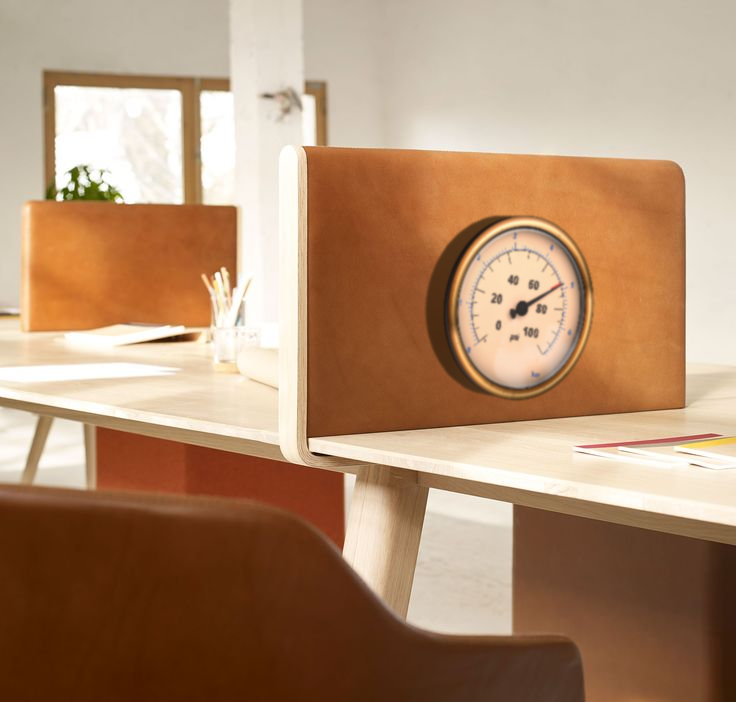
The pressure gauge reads 70 psi
